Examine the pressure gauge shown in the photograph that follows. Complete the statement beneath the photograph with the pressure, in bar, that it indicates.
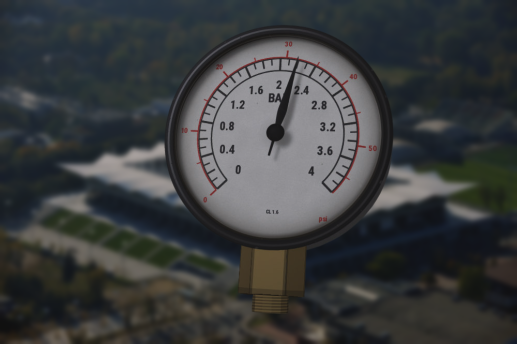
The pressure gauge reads 2.2 bar
